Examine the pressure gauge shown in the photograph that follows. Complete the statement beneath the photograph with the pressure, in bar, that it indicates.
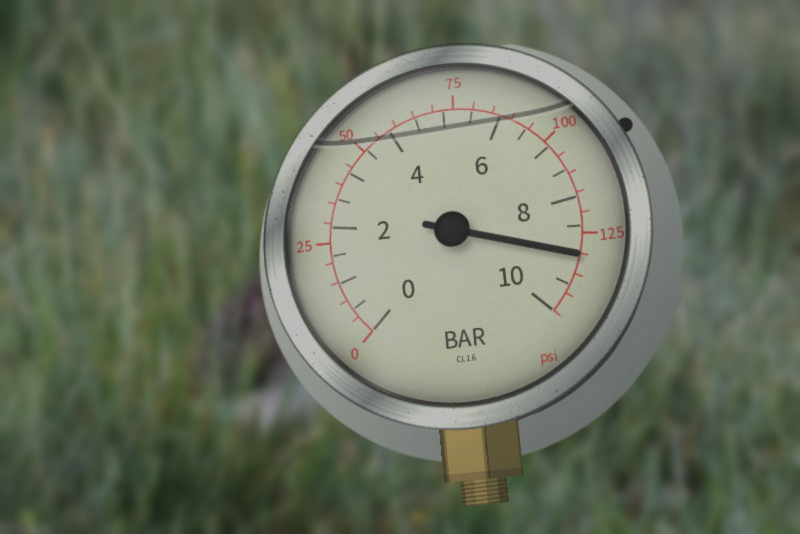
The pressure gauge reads 9 bar
